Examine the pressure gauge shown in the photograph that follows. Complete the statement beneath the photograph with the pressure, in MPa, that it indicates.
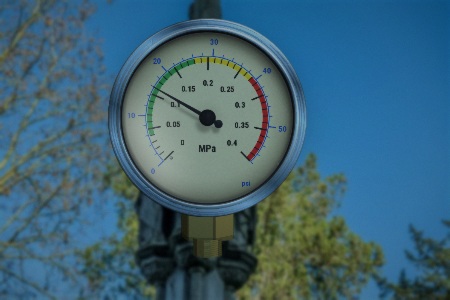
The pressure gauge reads 0.11 MPa
